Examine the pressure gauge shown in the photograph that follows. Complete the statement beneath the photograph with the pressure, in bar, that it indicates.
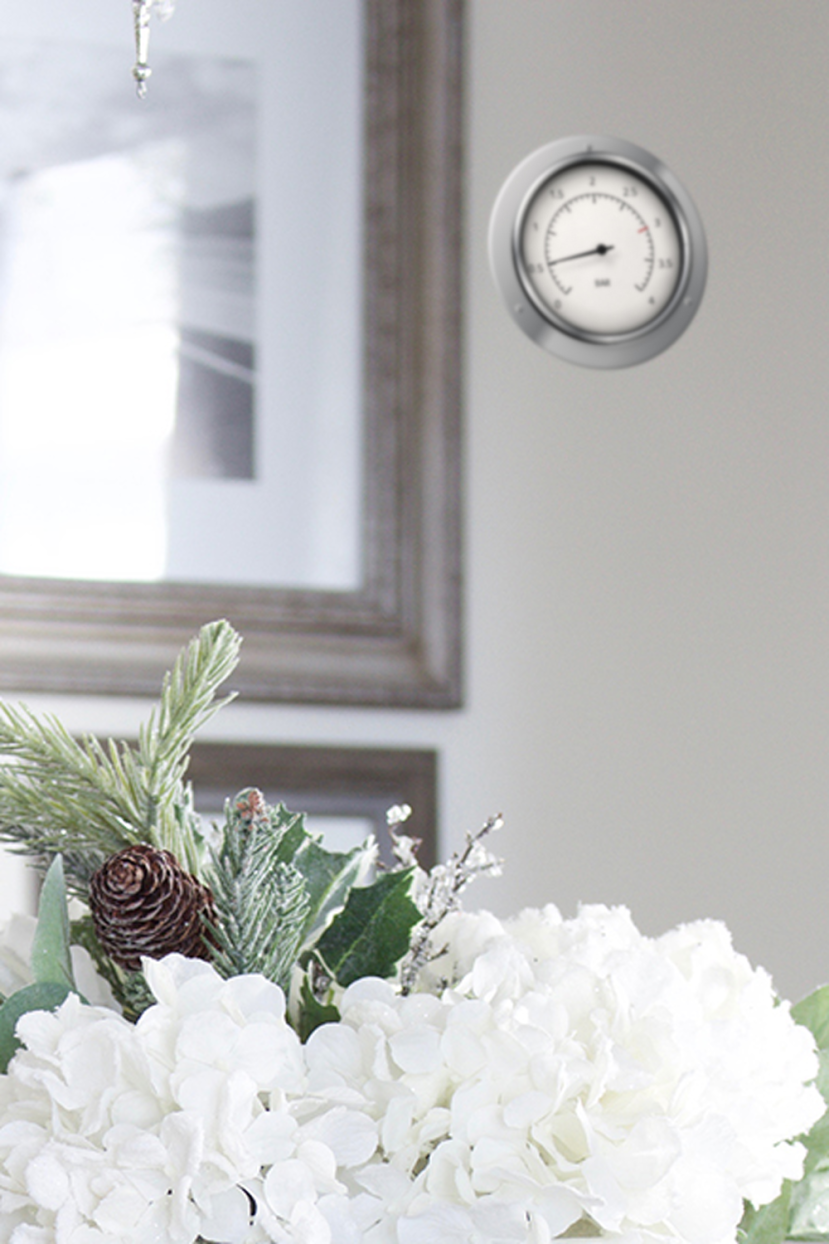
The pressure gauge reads 0.5 bar
